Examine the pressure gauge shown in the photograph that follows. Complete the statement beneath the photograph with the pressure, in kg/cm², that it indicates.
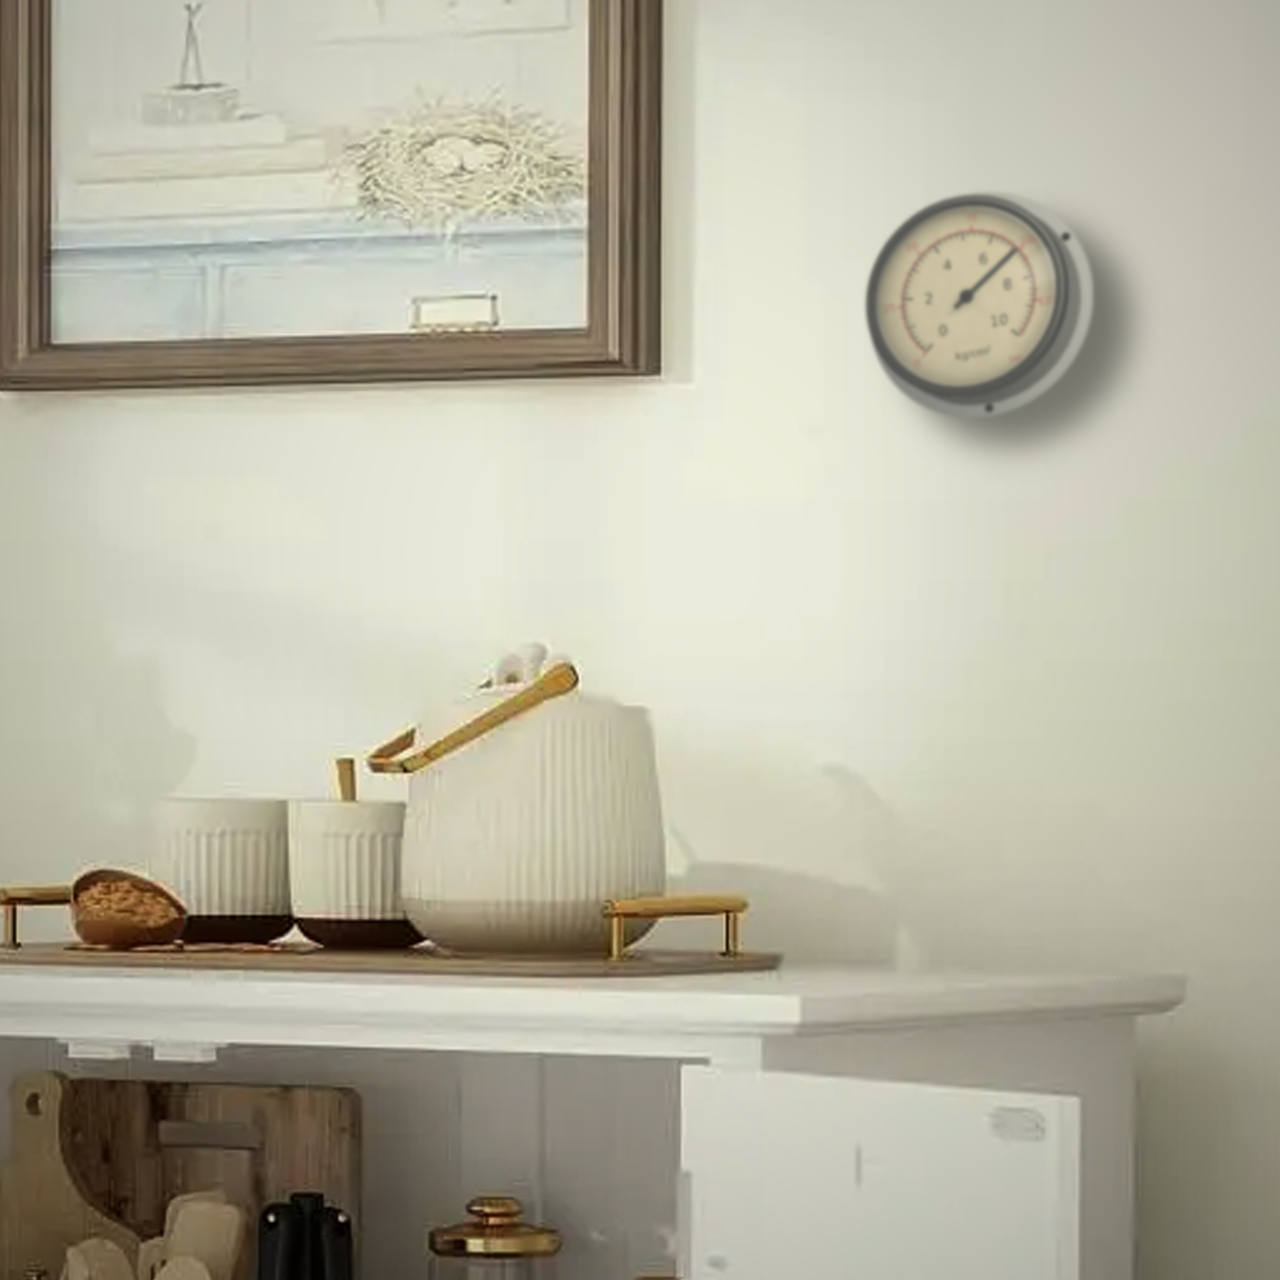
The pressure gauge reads 7 kg/cm²
